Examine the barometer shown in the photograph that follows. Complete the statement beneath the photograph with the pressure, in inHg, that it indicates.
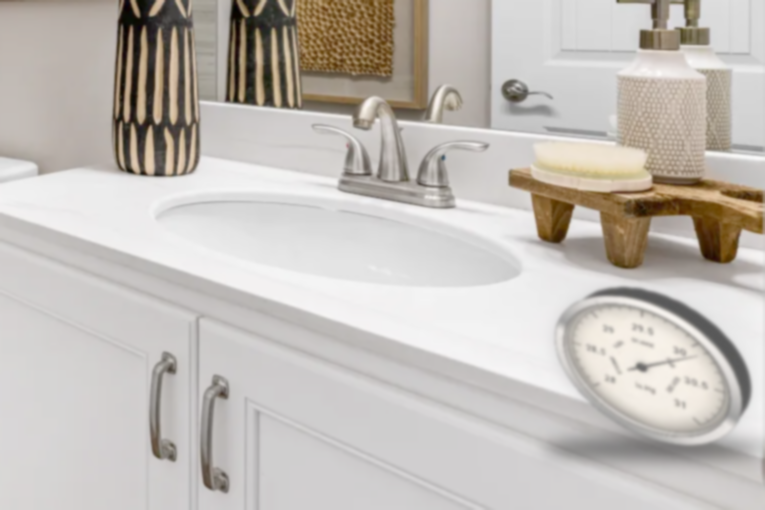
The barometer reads 30.1 inHg
